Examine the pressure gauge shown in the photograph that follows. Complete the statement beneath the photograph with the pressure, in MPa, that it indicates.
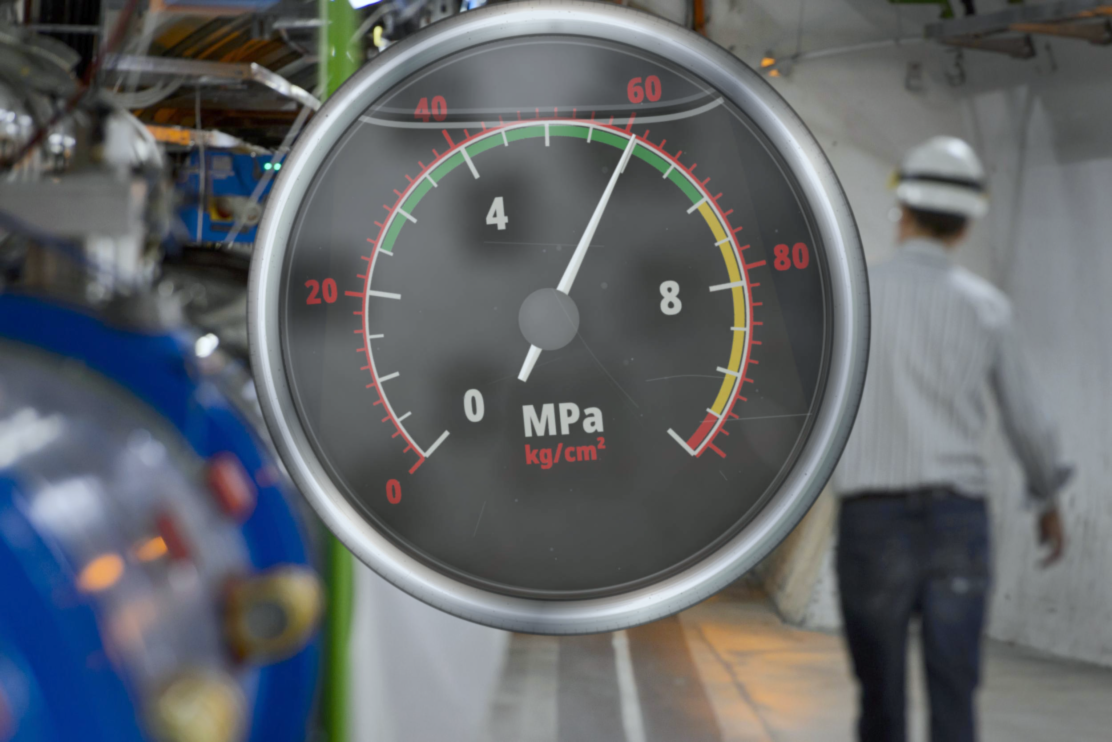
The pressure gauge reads 6 MPa
